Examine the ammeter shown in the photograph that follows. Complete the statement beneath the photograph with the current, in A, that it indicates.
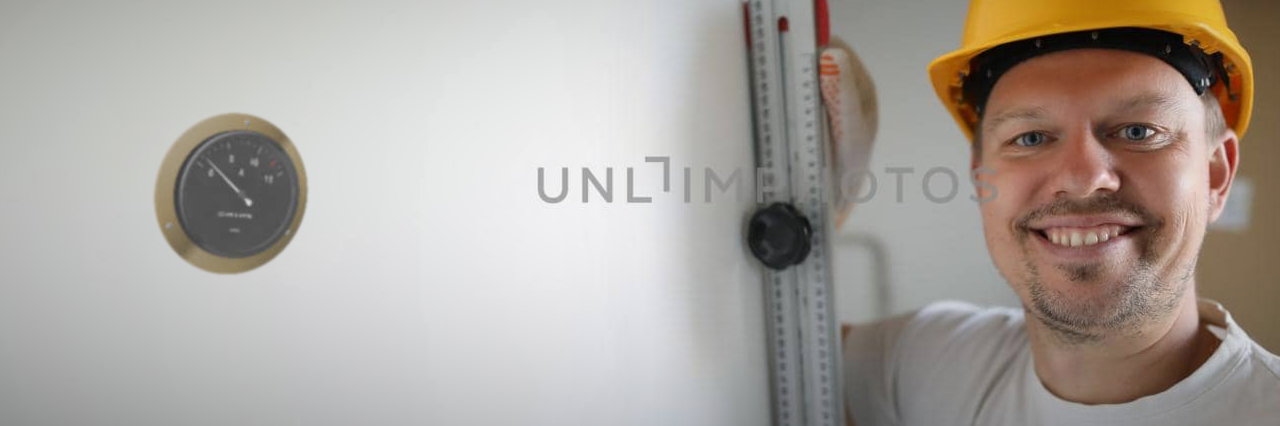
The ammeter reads 1 A
